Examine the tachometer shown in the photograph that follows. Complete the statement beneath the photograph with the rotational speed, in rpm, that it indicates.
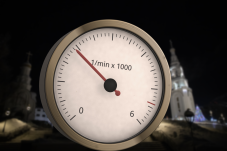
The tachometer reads 1900 rpm
